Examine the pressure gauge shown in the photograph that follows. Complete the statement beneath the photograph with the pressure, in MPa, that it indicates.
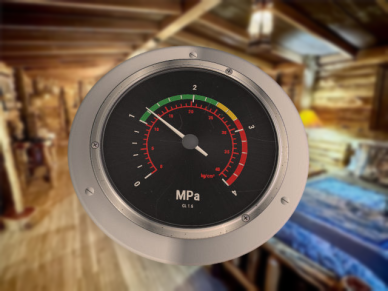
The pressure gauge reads 1.2 MPa
